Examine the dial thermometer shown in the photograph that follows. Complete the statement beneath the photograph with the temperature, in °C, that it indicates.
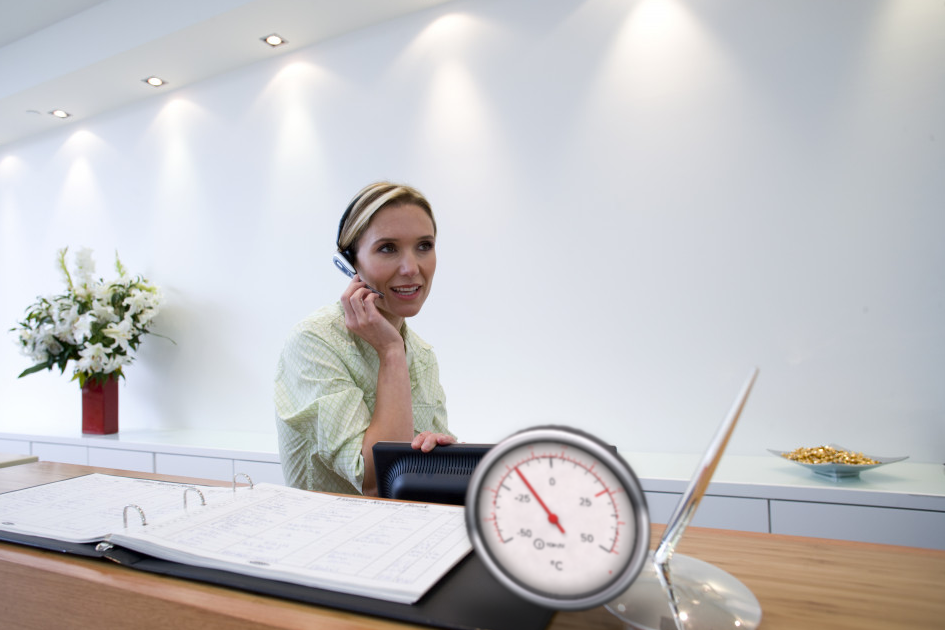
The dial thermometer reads -15 °C
